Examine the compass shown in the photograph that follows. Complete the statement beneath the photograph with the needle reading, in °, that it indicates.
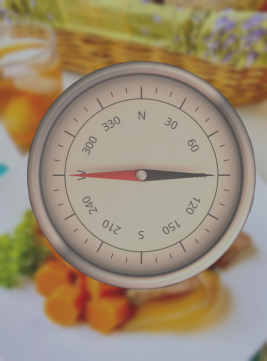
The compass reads 270 °
